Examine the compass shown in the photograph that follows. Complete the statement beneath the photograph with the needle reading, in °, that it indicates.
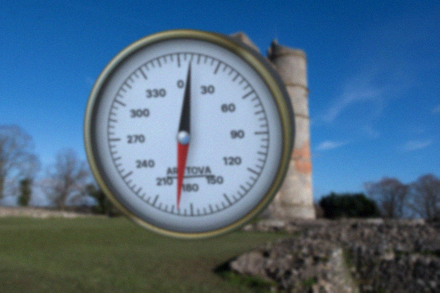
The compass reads 190 °
